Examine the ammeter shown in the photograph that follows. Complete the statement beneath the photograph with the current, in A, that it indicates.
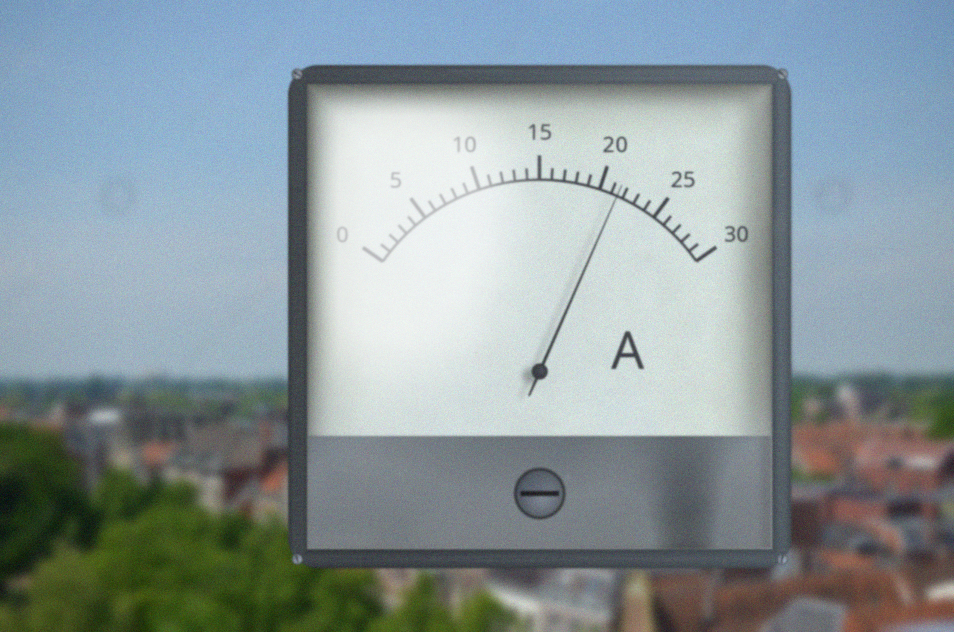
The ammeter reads 21.5 A
